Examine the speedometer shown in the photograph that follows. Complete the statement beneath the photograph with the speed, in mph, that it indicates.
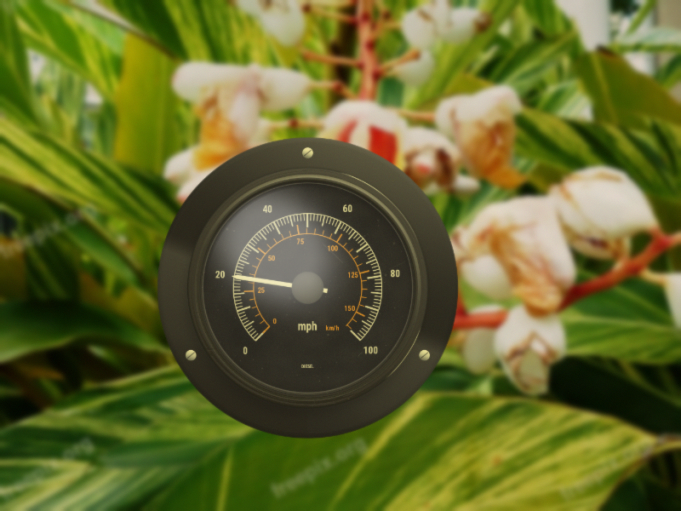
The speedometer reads 20 mph
